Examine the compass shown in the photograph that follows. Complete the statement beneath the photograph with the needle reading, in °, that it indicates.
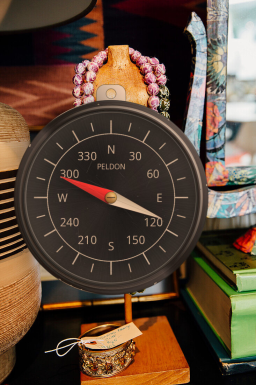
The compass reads 292.5 °
